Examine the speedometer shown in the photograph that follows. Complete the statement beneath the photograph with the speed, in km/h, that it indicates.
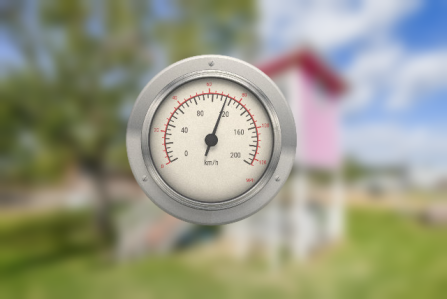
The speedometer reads 115 km/h
